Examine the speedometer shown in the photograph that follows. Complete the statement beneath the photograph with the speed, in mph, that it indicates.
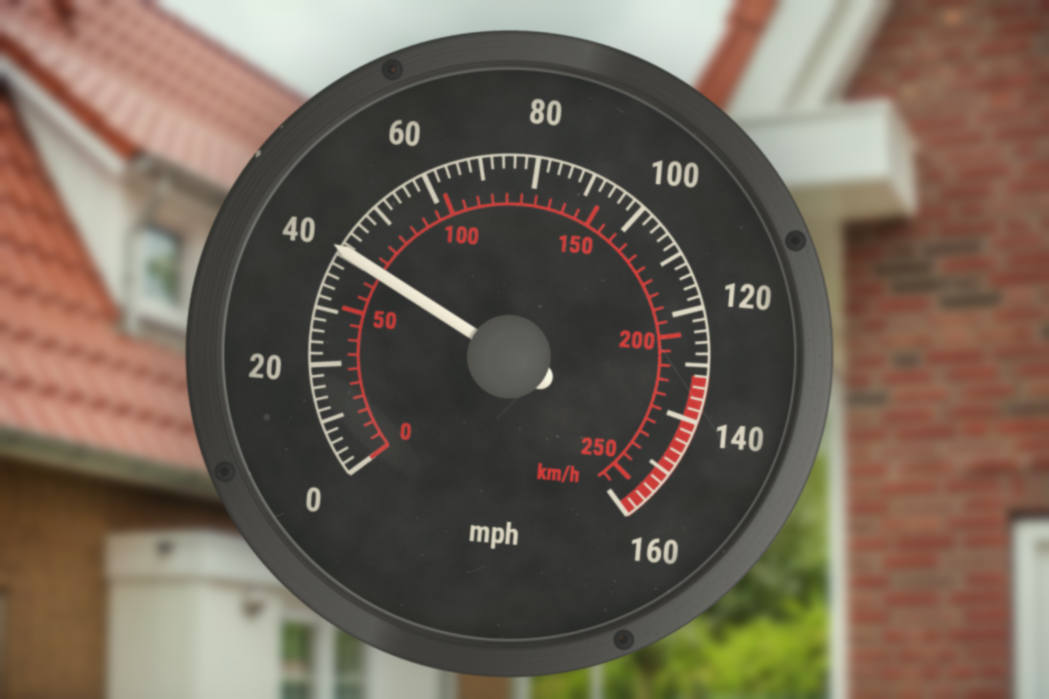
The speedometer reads 41 mph
